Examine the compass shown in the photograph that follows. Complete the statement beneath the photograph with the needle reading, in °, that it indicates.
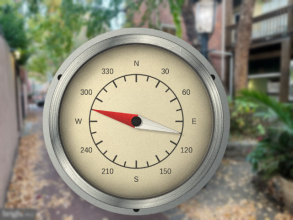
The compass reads 285 °
